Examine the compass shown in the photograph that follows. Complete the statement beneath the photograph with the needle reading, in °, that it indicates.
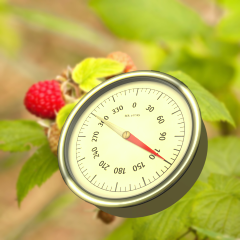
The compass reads 120 °
